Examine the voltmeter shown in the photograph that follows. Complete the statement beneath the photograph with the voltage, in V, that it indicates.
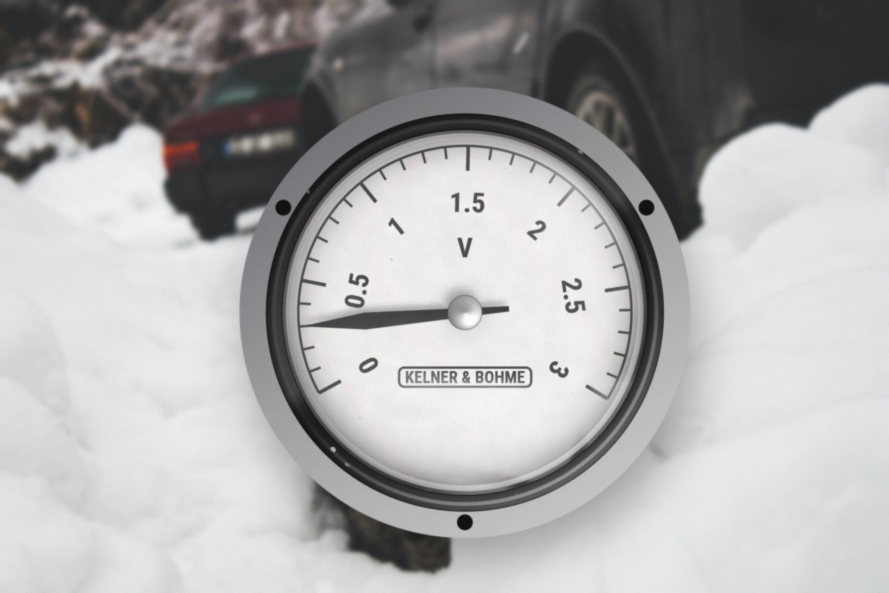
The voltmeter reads 0.3 V
